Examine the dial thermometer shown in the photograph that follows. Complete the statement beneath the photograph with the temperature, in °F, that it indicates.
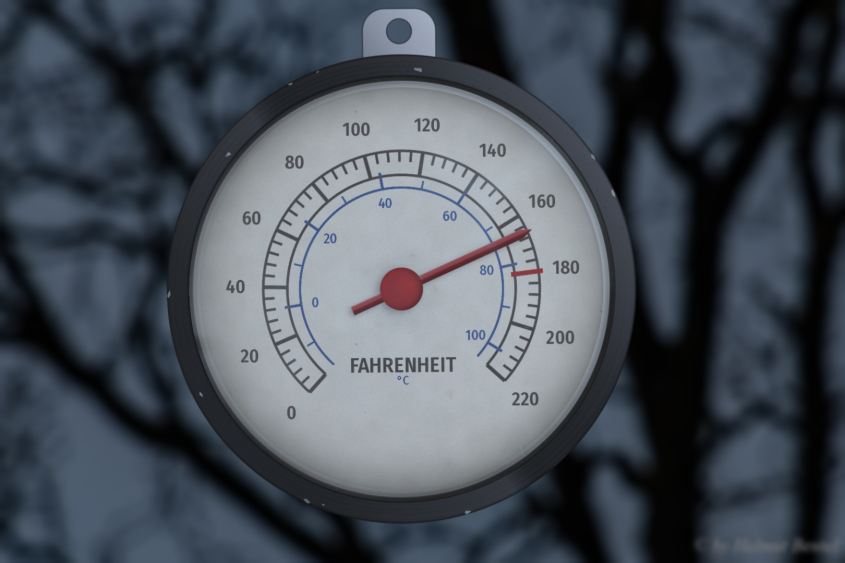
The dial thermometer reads 166 °F
